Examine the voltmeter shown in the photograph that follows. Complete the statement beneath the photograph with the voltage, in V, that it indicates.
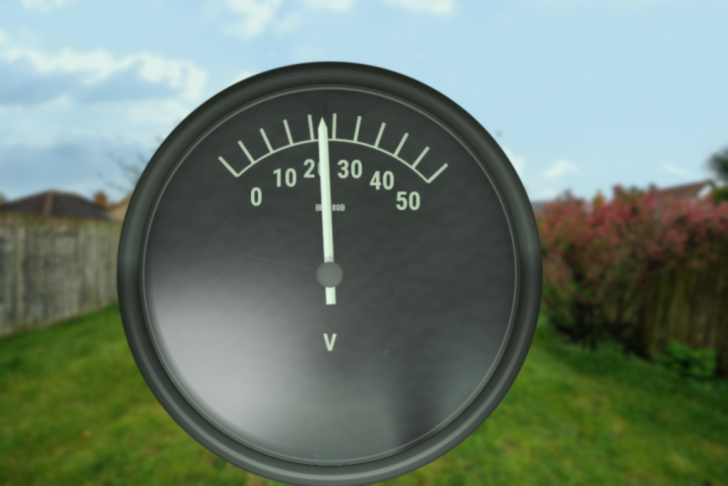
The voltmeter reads 22.5 V
